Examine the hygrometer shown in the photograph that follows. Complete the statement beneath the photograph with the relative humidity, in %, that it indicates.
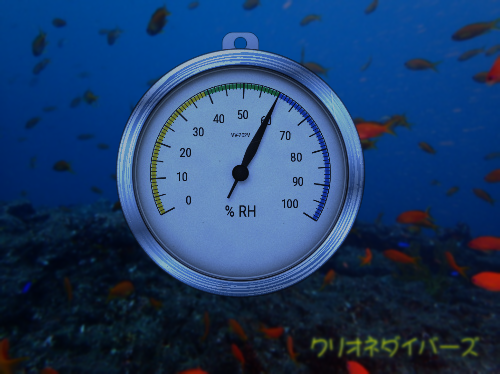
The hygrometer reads 60 %
